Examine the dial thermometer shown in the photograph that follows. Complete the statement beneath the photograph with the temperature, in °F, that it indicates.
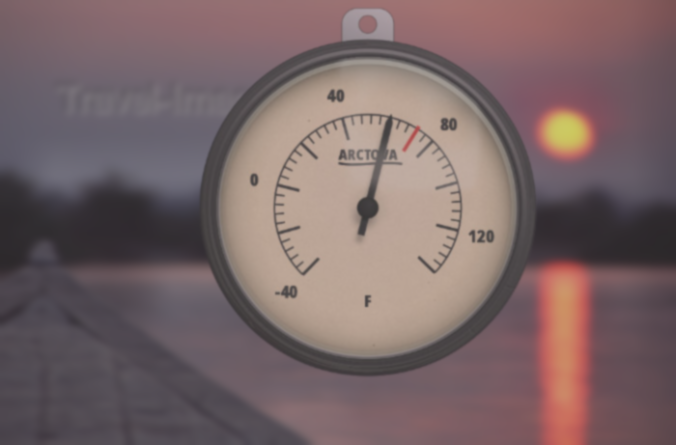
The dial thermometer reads 60 °F
